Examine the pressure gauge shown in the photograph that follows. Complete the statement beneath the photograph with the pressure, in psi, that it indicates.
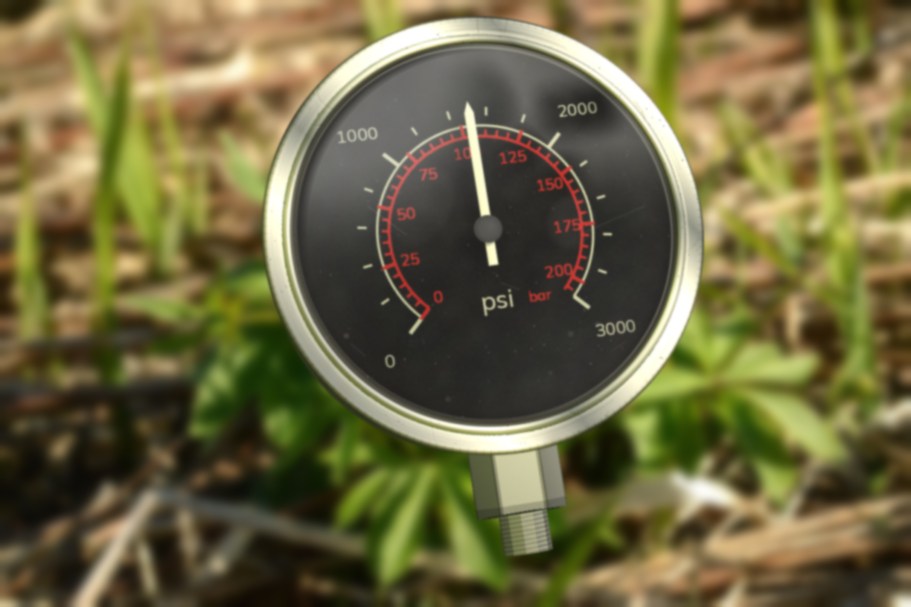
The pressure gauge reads 1500 psi
